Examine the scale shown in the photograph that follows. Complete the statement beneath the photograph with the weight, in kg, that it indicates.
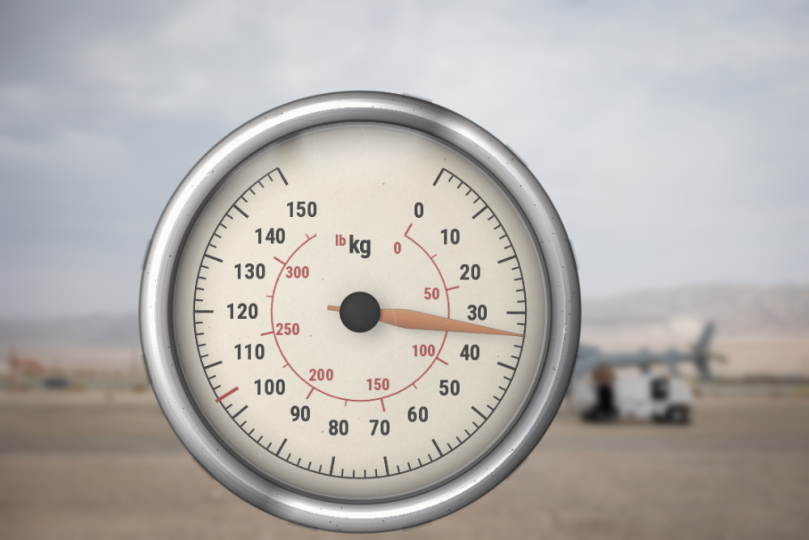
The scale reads 34 kg
